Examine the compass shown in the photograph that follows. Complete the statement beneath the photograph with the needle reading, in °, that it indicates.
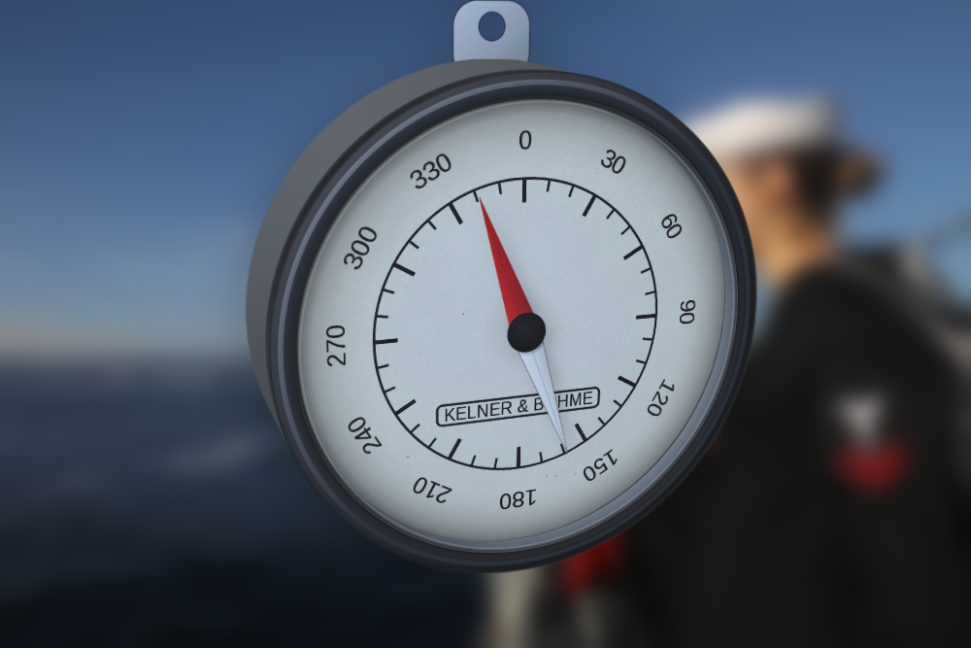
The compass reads 340 °
